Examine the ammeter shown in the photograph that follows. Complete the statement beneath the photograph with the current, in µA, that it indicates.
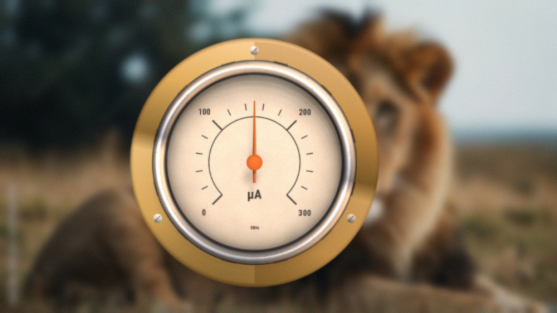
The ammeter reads 150 µA
